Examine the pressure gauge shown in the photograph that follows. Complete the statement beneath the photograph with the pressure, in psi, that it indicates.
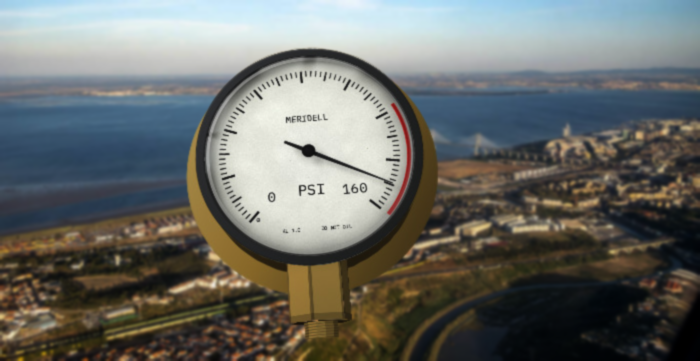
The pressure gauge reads 150 psi
